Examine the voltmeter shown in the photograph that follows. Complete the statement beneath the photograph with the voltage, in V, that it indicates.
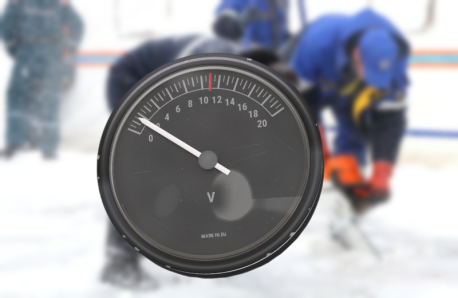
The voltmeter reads 1.5 V
